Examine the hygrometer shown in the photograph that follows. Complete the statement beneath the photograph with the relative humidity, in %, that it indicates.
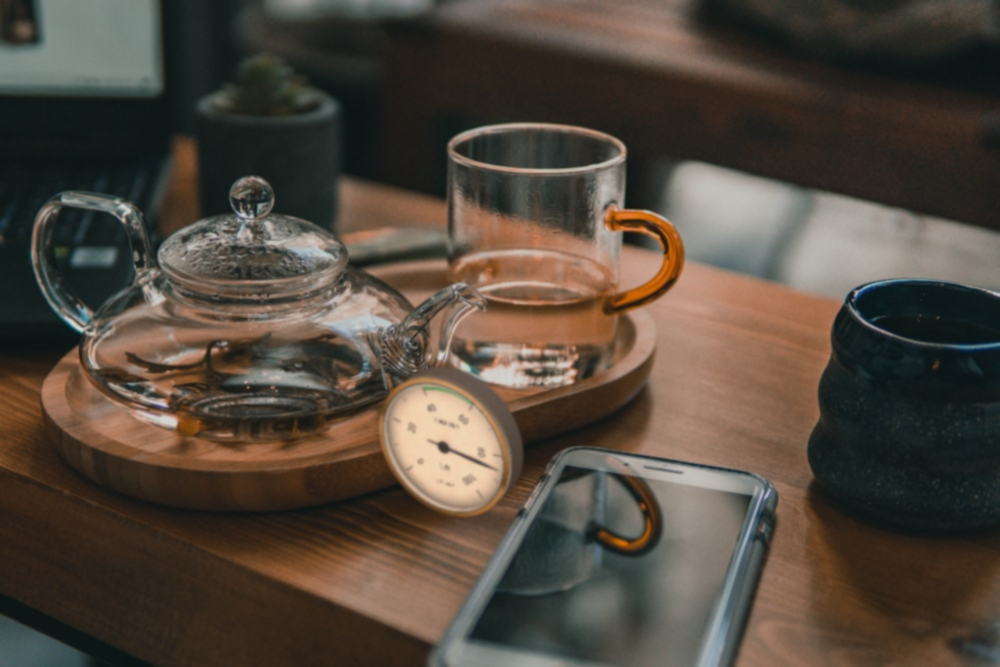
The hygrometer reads 85 %
